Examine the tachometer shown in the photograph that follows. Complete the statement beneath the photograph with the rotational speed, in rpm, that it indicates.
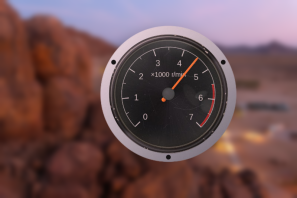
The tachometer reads 4500 rpm
